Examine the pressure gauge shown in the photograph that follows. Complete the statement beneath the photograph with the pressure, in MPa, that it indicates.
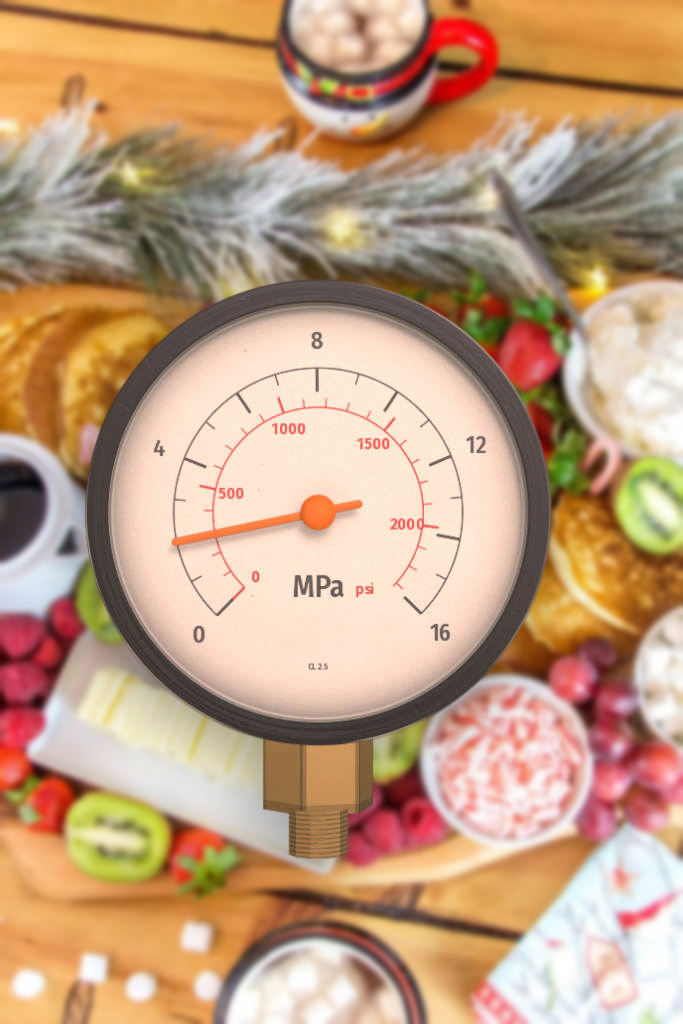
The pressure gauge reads 2 MPa
